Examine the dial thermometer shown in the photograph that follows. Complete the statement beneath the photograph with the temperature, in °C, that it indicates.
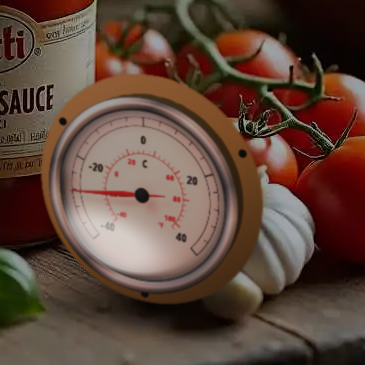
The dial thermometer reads -28 °C
